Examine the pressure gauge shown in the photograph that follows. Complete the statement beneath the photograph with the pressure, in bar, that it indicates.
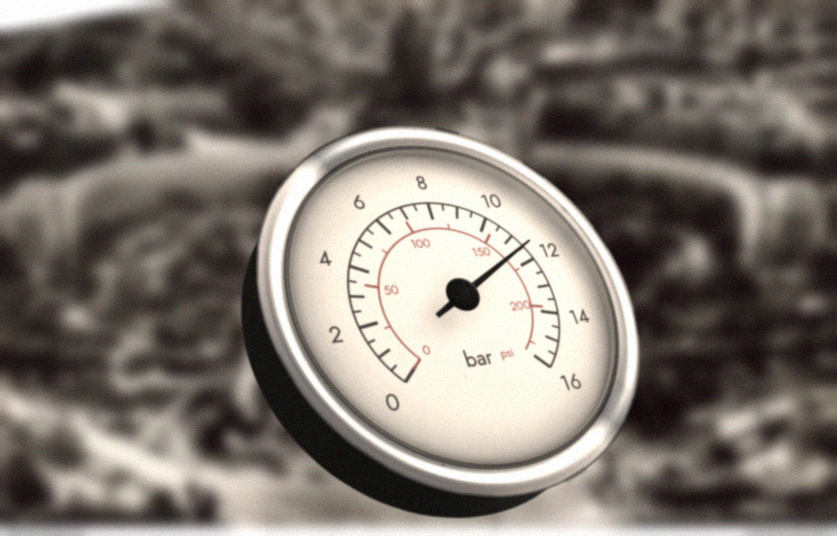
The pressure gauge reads 11.5 bar
